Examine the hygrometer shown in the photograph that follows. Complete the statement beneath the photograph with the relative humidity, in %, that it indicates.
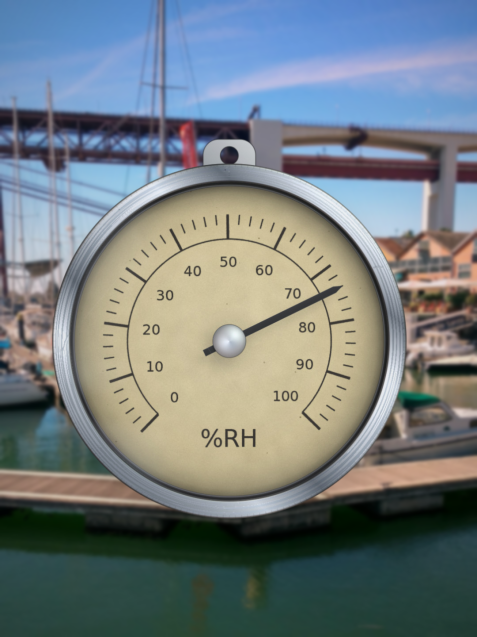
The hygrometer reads 74 %
